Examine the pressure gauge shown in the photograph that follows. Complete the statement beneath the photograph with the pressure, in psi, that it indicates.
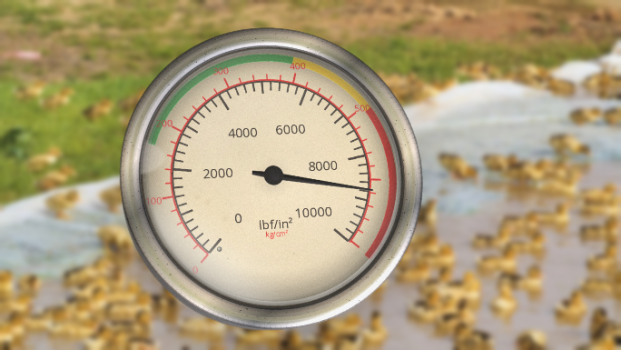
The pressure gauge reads 8800 psi
